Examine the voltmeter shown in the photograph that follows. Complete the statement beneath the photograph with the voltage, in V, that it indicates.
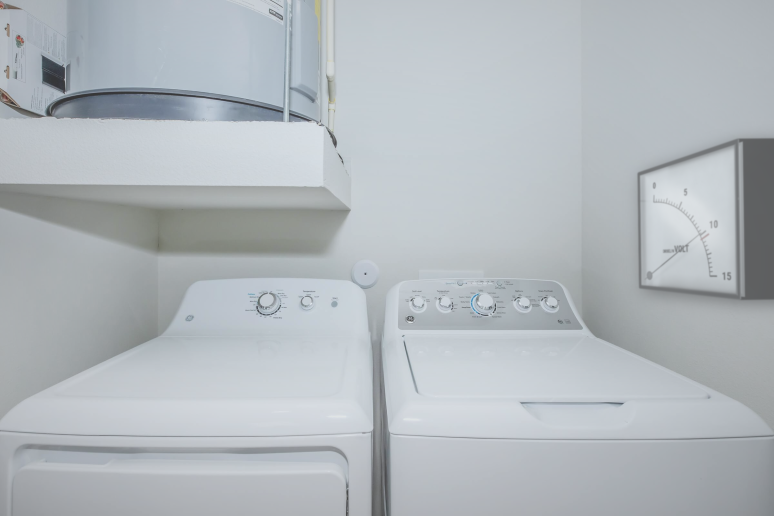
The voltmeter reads 10 V
